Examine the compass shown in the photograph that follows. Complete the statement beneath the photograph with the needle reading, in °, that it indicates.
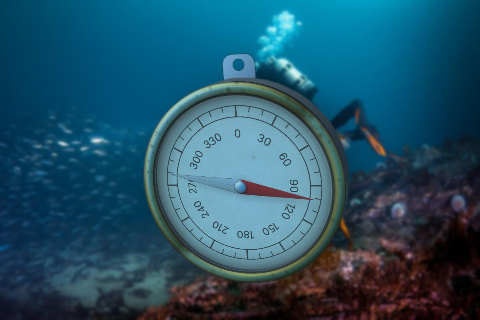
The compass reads 100 °
